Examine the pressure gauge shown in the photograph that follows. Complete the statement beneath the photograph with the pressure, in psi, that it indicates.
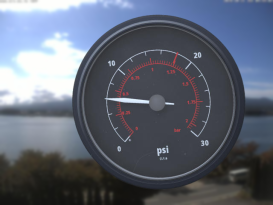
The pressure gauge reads 6 psi
